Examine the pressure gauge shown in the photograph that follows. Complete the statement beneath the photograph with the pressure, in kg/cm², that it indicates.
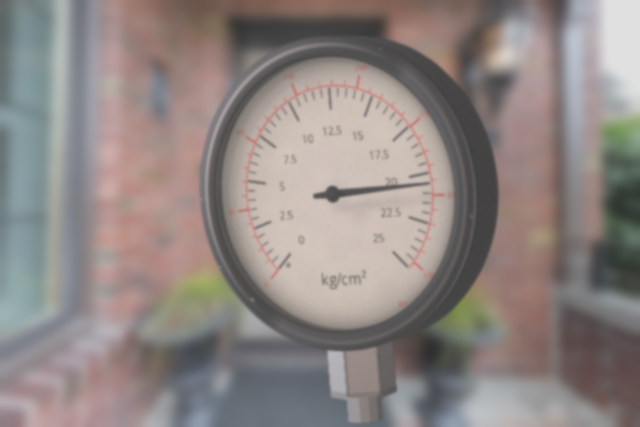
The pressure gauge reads 20.5 kg/cm²
